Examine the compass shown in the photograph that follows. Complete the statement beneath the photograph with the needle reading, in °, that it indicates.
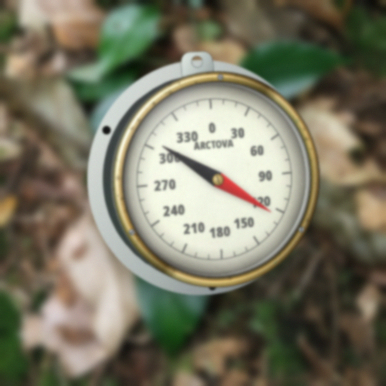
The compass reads 125 °
